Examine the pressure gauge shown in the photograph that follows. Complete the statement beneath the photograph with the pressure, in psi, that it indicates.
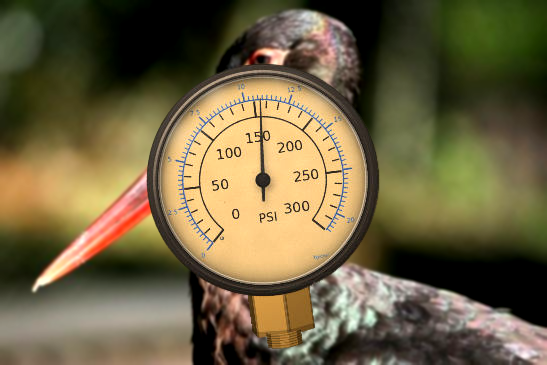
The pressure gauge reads 155 psi
